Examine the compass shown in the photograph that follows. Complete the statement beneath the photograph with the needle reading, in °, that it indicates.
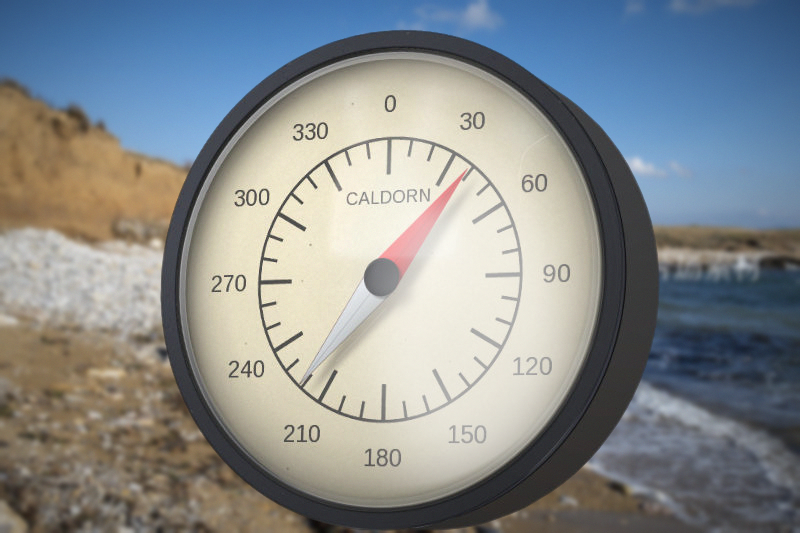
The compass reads 40 °
